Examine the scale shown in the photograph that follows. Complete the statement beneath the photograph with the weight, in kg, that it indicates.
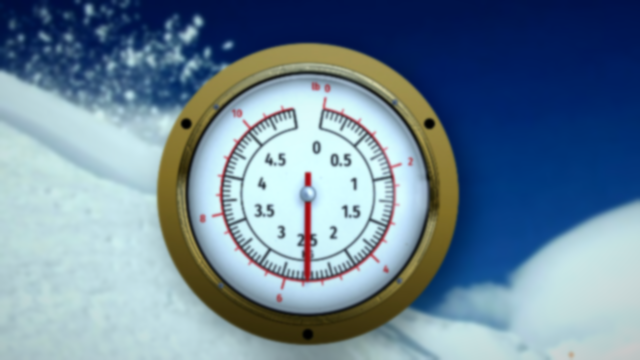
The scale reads 2.5 kg
